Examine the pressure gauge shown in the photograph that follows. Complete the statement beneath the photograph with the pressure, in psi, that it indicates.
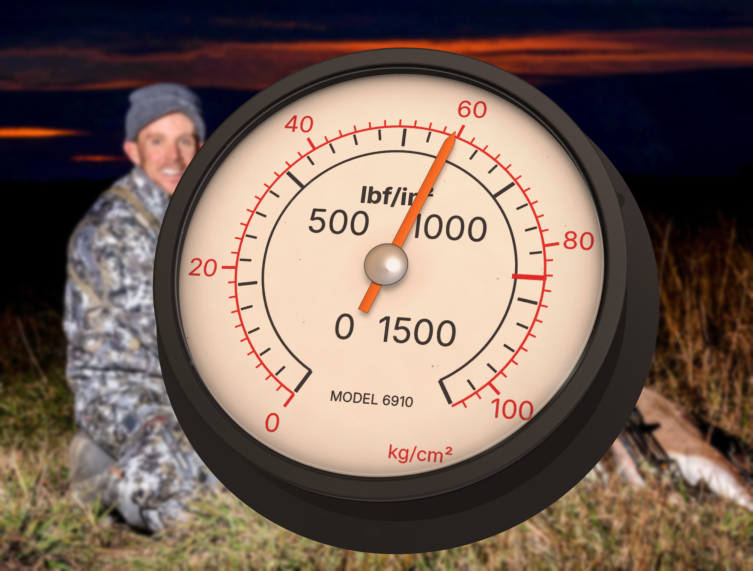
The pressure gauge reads 850 psi
